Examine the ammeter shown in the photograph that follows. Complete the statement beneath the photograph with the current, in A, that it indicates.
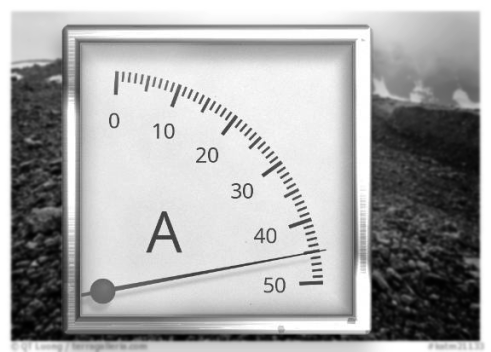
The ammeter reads 45 A
